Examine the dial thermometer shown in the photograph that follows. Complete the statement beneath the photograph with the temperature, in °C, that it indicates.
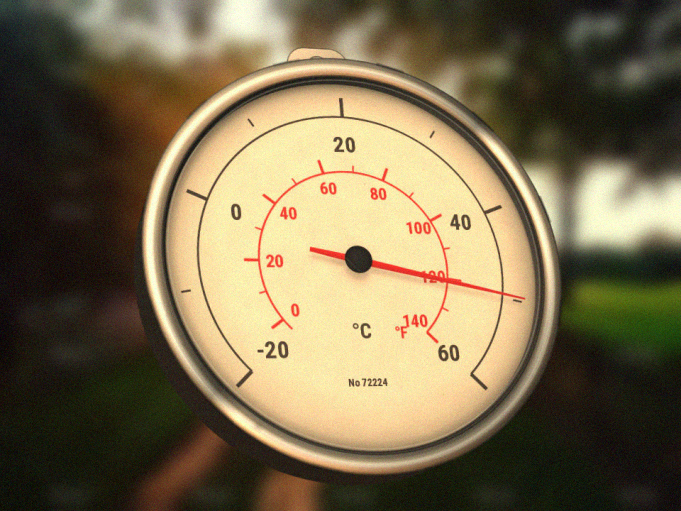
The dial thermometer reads 50 °C
